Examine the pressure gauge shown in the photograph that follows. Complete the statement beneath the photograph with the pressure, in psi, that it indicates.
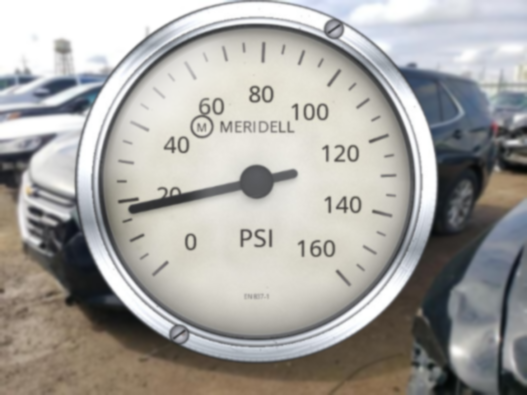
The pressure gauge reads 17.5 psi
